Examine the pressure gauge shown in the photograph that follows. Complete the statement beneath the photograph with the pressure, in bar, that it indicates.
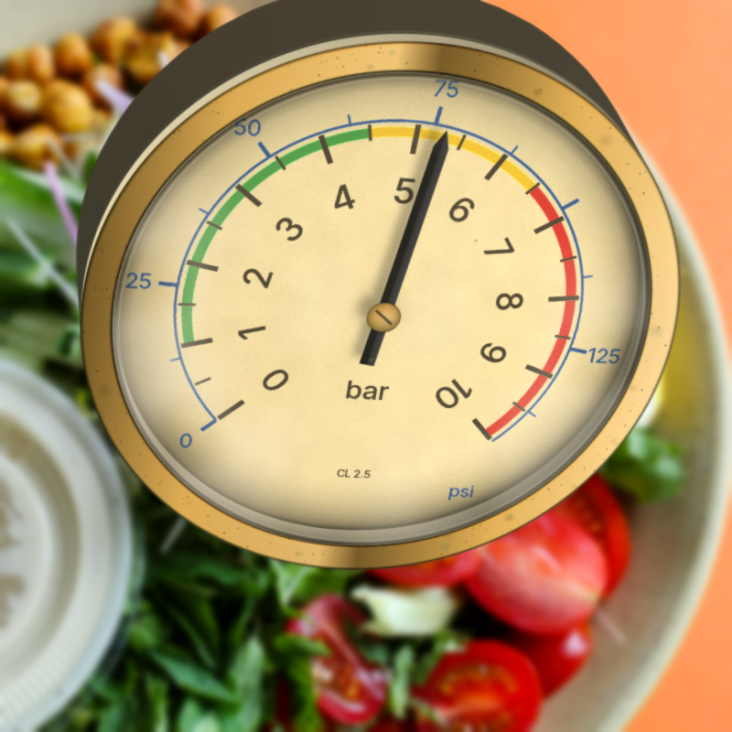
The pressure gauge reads 5.25 bar
